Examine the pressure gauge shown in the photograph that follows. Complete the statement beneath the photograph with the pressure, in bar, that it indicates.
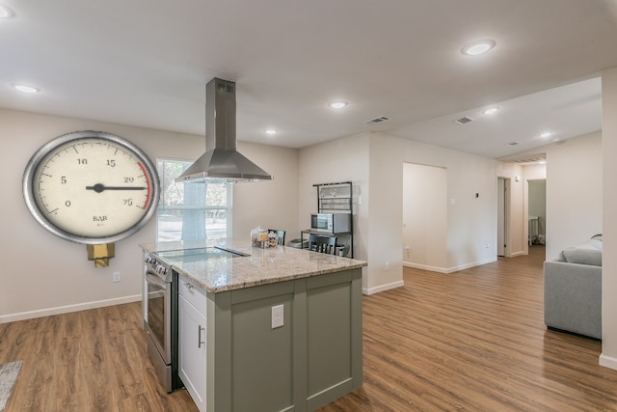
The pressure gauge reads 22 bar
